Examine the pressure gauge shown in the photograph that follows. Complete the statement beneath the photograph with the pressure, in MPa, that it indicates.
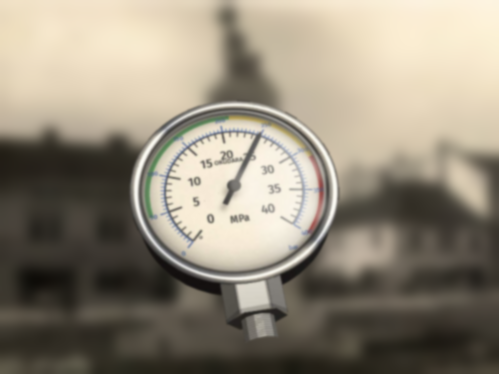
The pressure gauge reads 25 MPa
